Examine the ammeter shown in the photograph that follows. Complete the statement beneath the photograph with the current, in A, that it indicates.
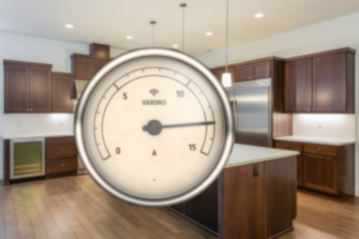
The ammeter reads 13 A
